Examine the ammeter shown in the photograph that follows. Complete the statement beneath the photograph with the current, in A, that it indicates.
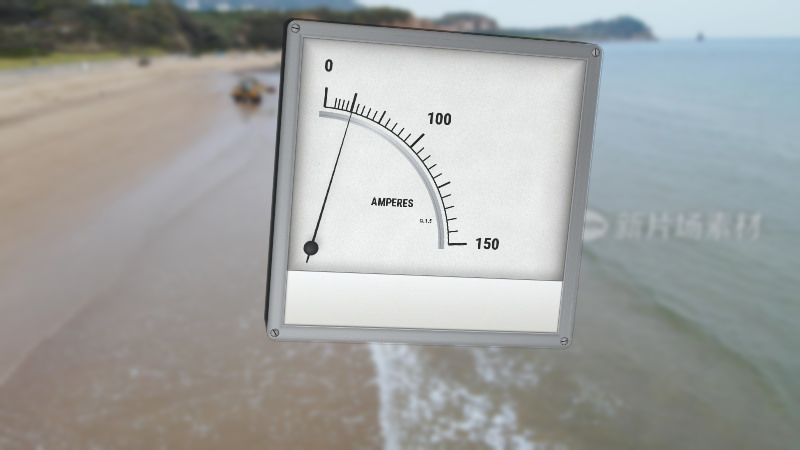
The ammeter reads 50 A
